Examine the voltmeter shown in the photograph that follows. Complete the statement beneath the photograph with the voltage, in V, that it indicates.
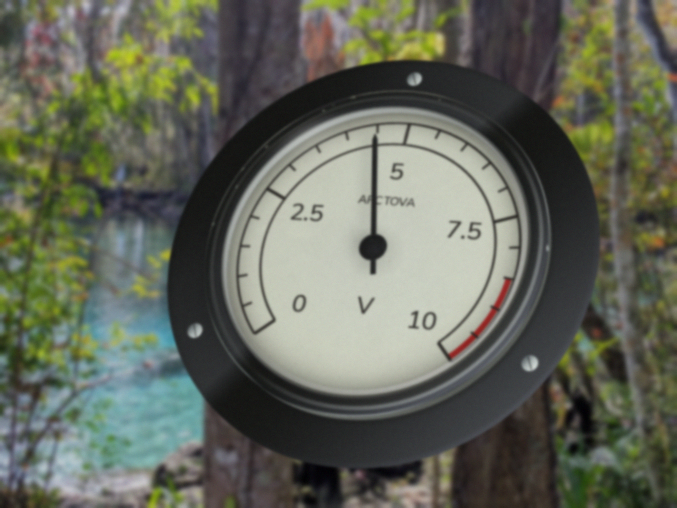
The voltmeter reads 4.5 V
